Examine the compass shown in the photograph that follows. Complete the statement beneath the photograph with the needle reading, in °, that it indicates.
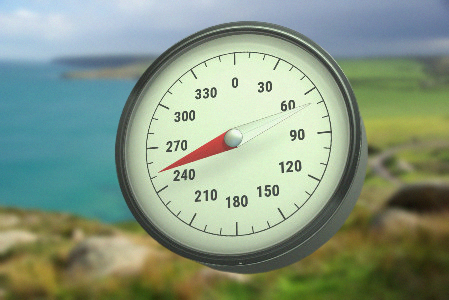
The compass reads 250 °
